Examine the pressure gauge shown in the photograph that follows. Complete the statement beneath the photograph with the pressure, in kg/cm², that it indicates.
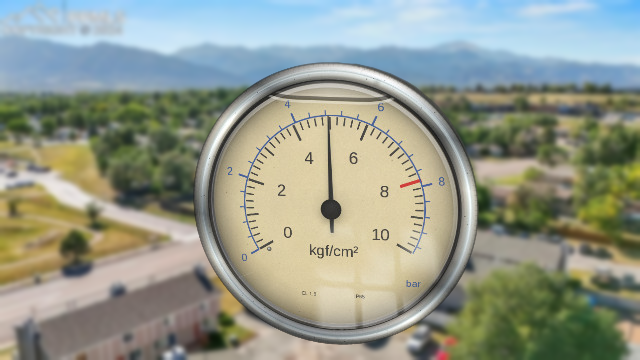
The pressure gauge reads 5 kg/cm²
